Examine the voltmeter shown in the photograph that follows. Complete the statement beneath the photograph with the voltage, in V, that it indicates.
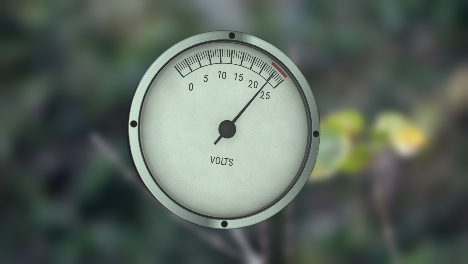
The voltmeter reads 22.5 V
